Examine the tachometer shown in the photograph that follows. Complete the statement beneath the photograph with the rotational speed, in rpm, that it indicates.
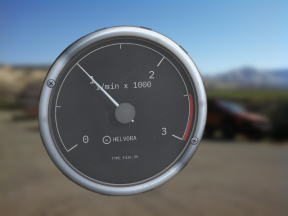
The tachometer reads 1000 rpm
